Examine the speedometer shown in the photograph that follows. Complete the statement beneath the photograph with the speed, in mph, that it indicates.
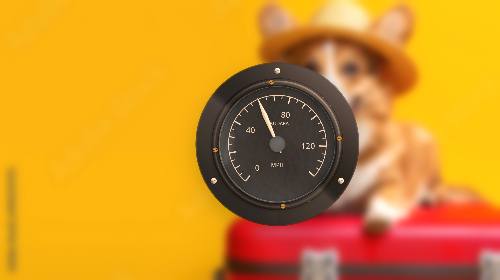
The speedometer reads 60 mph
